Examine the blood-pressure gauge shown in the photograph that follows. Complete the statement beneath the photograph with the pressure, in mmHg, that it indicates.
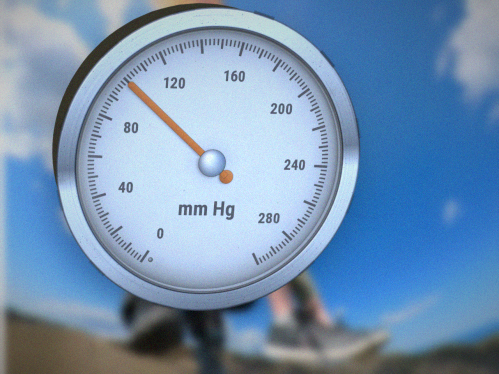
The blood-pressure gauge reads 100 mmHg
